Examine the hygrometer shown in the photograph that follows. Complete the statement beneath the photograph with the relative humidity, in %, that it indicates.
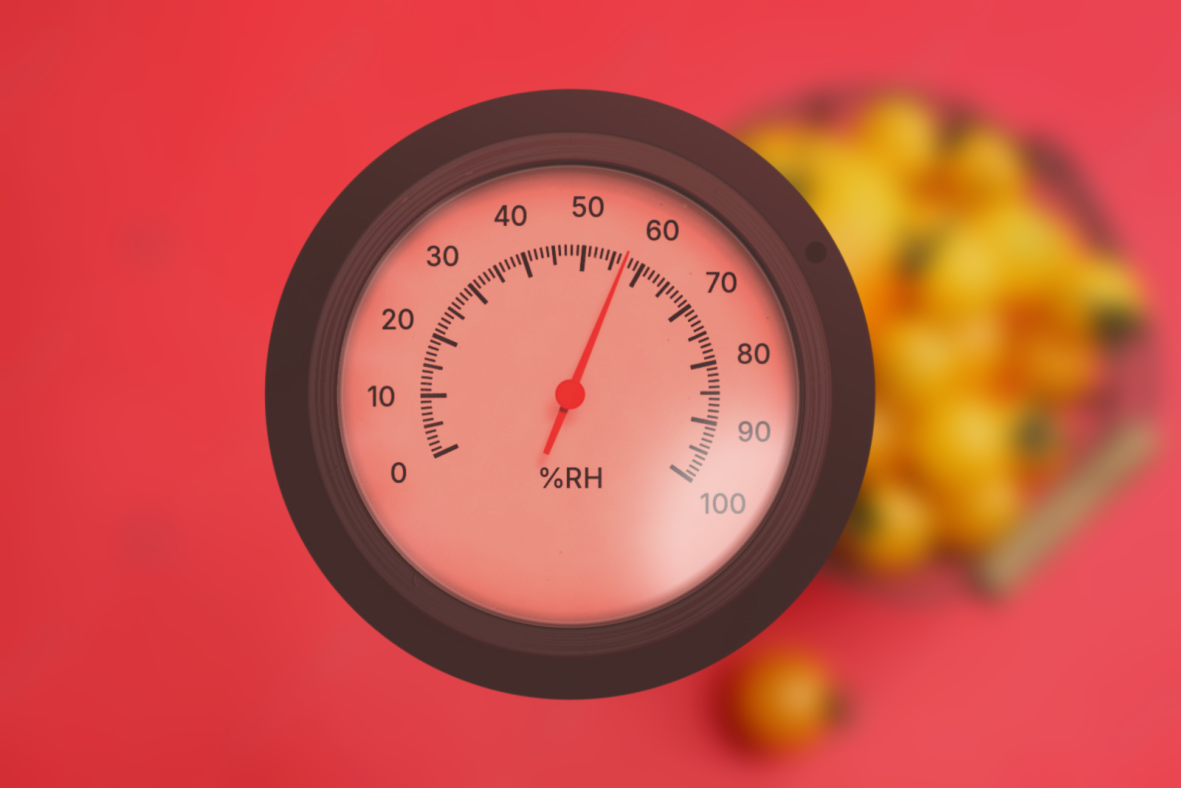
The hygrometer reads 57 %
